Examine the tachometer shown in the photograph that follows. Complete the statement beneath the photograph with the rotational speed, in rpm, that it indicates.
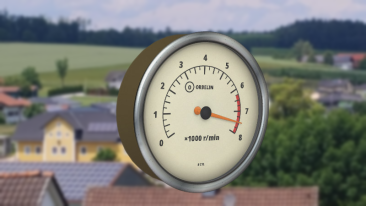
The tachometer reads 7500 rpm
